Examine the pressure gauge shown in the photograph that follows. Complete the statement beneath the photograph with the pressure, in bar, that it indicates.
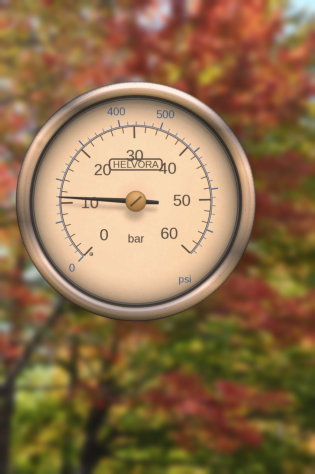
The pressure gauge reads 11 bar
